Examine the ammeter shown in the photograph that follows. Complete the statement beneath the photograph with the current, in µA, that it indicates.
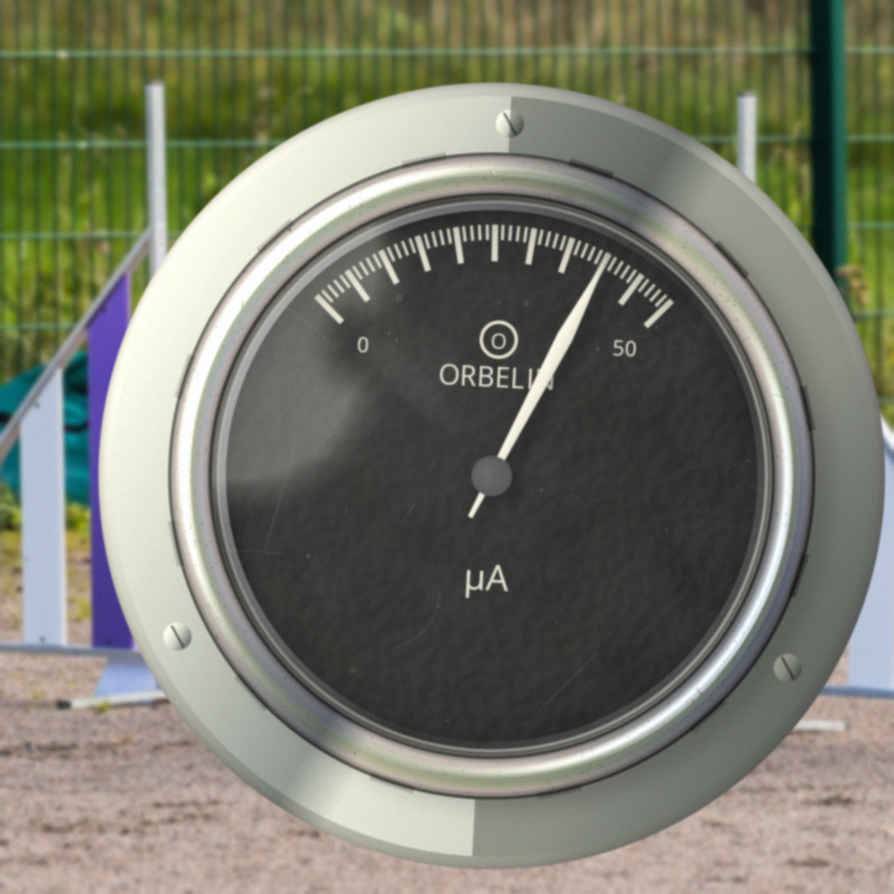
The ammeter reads 40 µA
